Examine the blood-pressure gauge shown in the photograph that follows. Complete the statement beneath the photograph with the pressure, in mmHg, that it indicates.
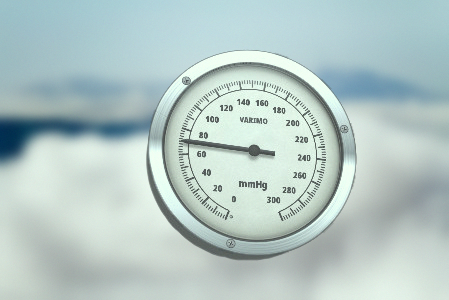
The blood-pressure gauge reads 70 mmHg
